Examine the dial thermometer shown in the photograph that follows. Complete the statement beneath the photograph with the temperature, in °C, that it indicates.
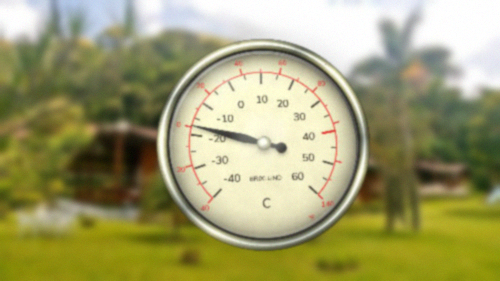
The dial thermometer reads -17.5 °C
